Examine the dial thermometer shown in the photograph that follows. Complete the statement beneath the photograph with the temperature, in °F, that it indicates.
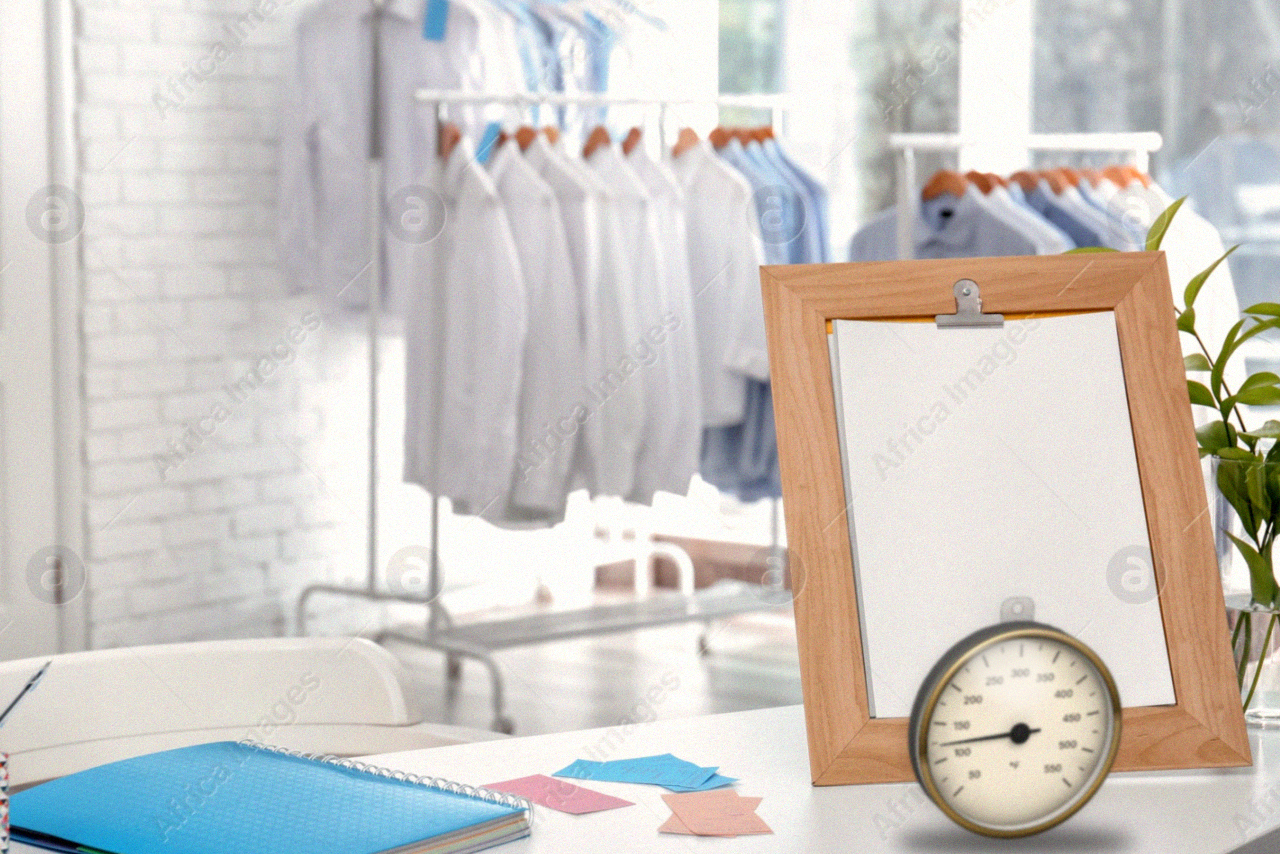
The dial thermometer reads 125 °F
